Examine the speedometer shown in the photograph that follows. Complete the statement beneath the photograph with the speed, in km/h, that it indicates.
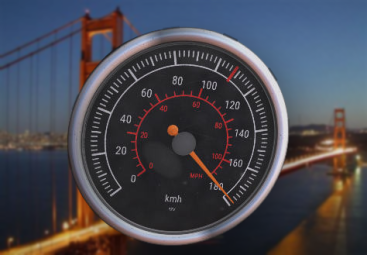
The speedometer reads 178 km/h
